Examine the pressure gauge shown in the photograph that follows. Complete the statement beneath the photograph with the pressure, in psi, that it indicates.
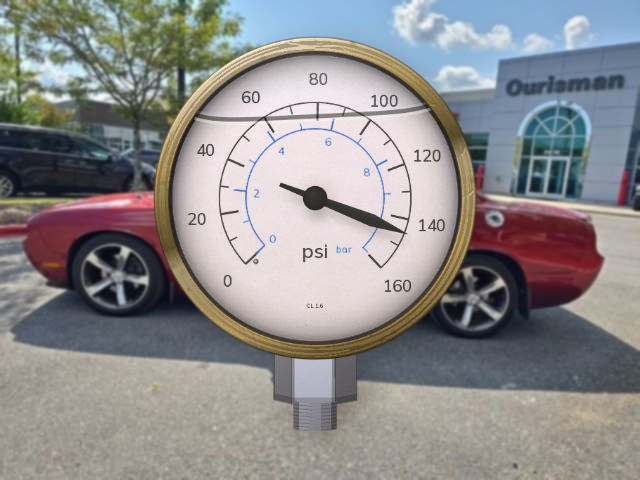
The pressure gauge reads 145 psi
